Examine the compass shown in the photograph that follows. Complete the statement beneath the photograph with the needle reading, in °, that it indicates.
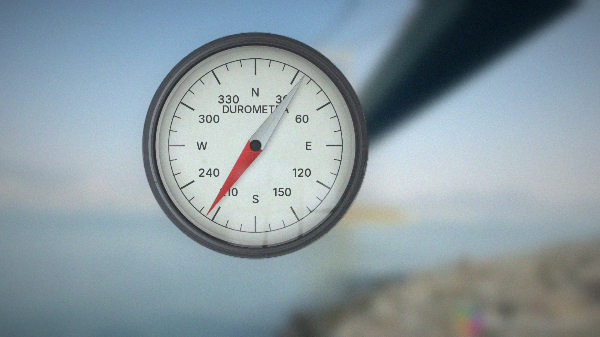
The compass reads 215 °
